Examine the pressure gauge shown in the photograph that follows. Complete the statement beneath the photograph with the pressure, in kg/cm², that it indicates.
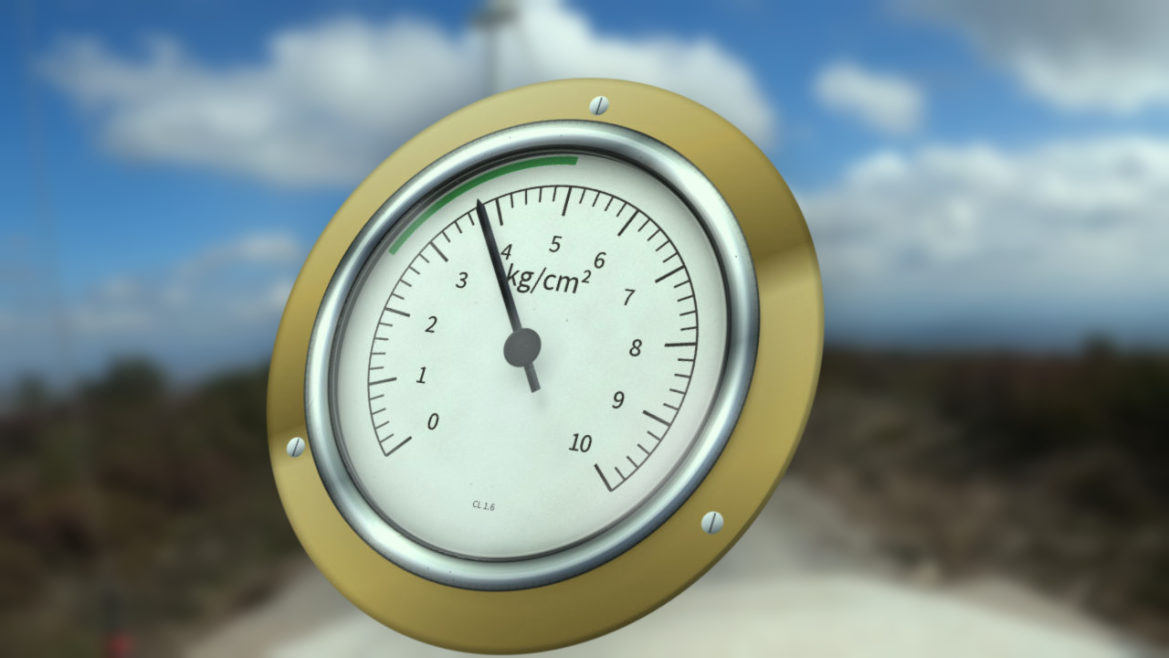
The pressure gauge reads 3.8 kg/cm²
